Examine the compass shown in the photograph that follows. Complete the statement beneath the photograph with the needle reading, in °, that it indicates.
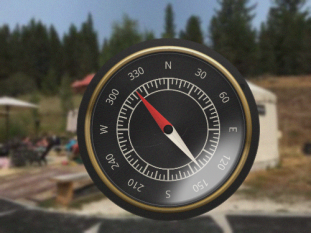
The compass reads 320 °
